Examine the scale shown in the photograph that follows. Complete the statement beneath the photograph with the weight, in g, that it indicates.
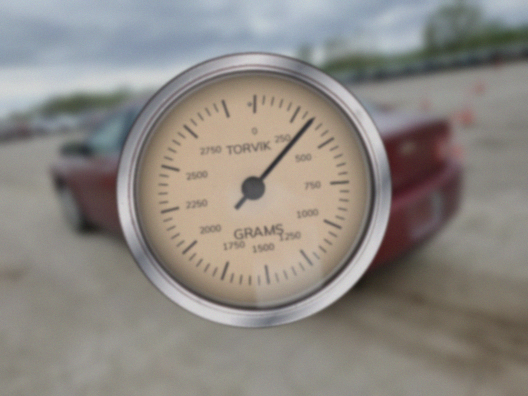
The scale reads 350 g
